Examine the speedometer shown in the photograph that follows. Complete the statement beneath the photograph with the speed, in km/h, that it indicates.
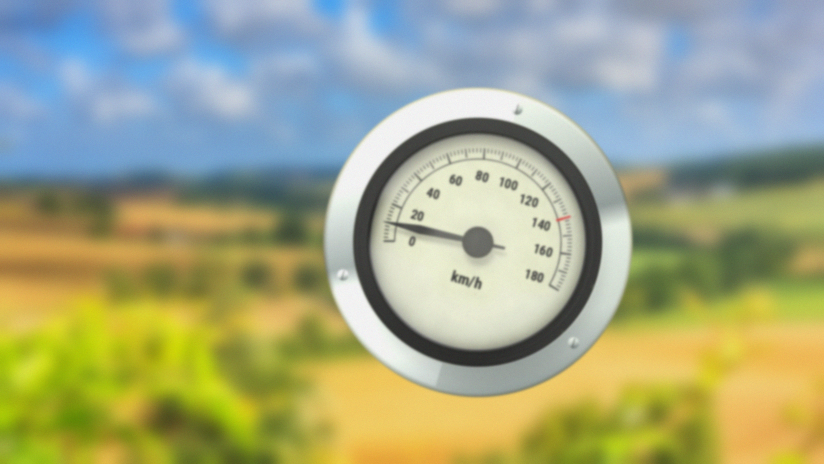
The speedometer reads 10 km/h
